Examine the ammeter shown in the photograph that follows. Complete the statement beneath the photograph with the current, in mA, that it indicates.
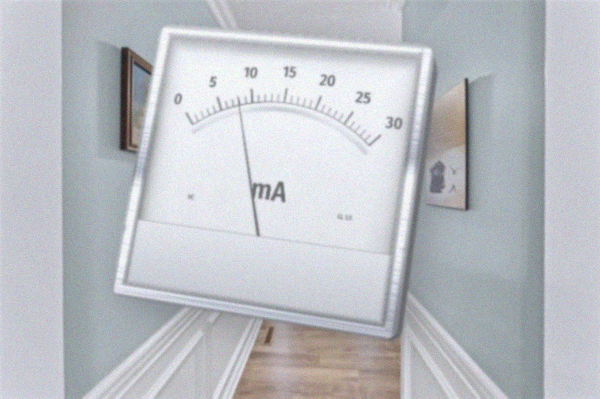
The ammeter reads 8 mA
